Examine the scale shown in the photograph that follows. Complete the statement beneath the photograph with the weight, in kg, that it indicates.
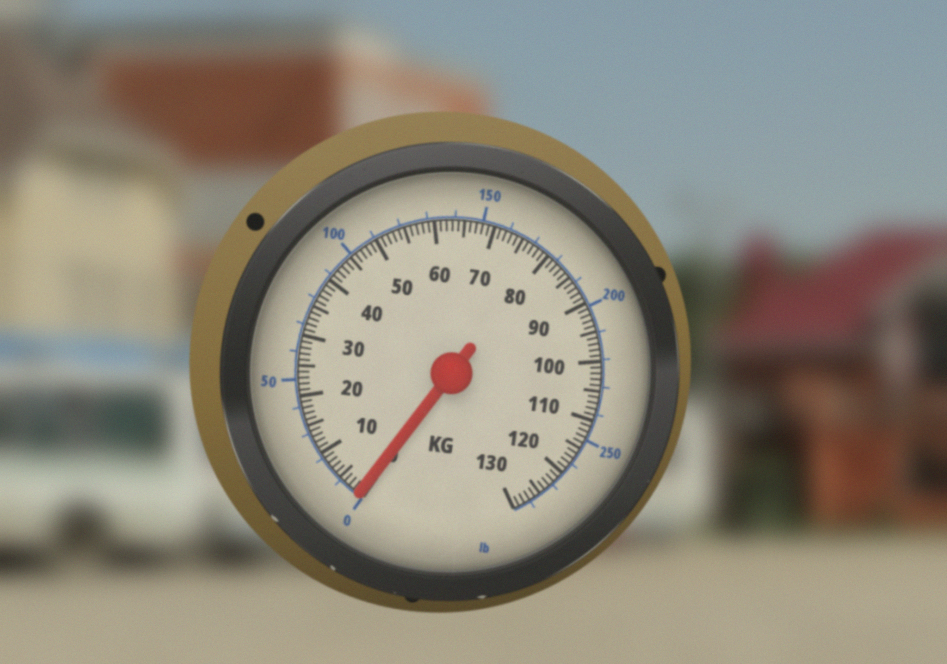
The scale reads 1 kg
